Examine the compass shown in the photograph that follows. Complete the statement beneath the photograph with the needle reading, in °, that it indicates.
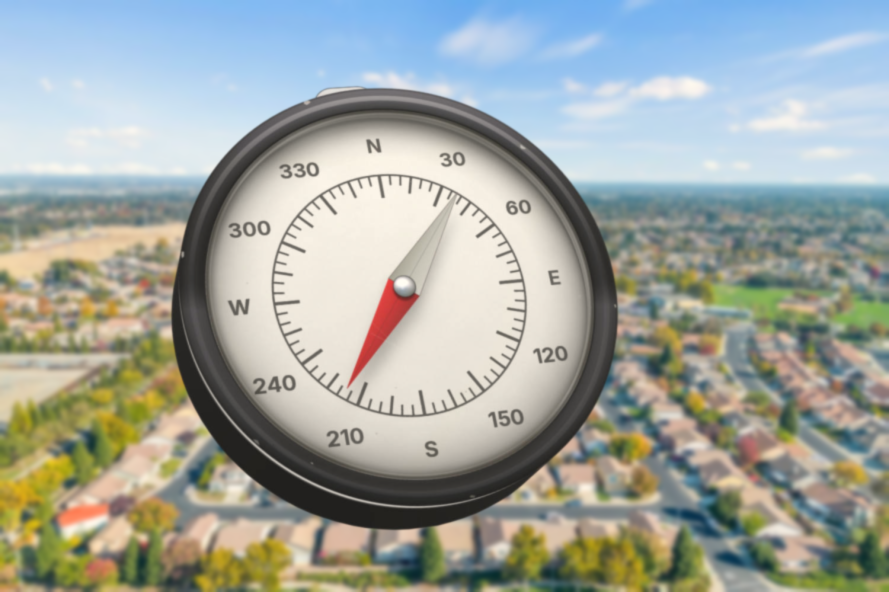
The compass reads 217.5 °
